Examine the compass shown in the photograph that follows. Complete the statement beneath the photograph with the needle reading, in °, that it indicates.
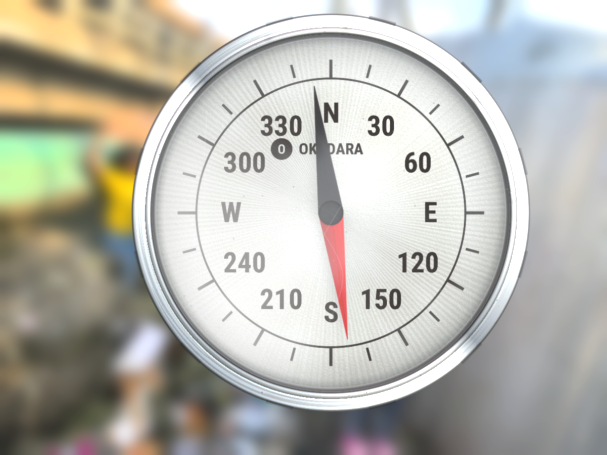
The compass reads 172.5 °
